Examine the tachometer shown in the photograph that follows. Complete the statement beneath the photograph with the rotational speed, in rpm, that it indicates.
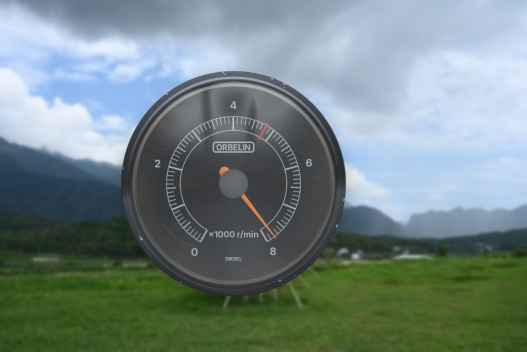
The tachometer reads 7800 rpm
